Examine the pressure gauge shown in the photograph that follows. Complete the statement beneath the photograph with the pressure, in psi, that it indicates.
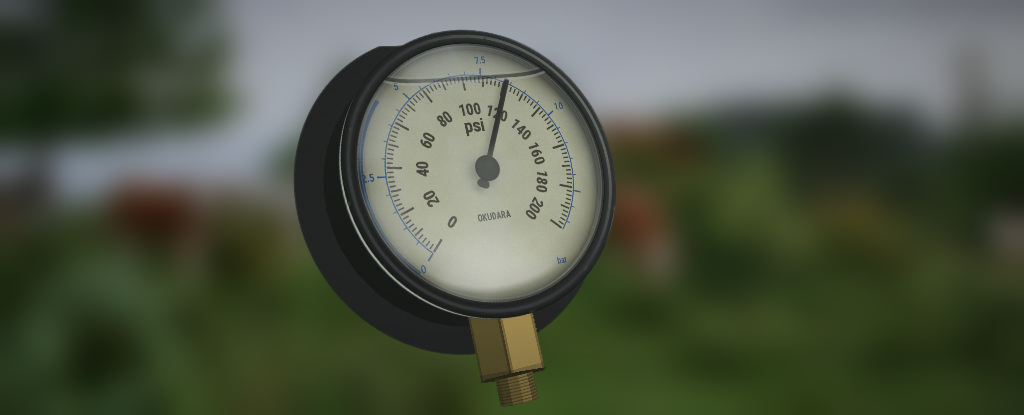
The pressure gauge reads 120 psi
